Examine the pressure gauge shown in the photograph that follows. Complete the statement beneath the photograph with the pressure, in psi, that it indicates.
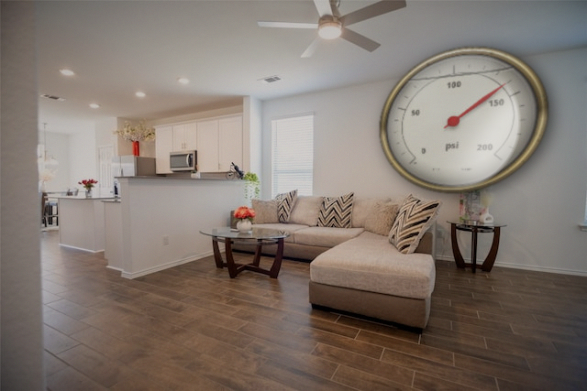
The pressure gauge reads 140 psi
